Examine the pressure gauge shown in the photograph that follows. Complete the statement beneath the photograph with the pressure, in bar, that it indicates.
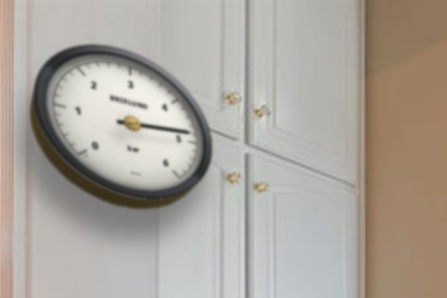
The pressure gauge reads 4.8 bar
